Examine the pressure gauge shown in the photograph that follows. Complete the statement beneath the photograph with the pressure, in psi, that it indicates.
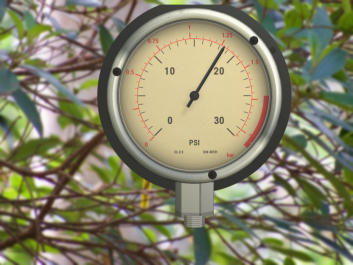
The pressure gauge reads 18.5 psi
